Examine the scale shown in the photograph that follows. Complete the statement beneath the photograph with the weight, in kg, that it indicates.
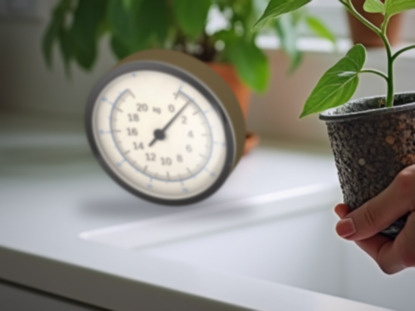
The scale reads 1 kg
